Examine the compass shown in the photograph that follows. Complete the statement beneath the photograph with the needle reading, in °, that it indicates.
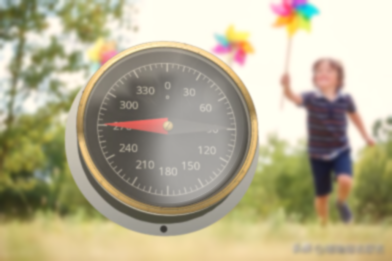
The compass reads 270 °
